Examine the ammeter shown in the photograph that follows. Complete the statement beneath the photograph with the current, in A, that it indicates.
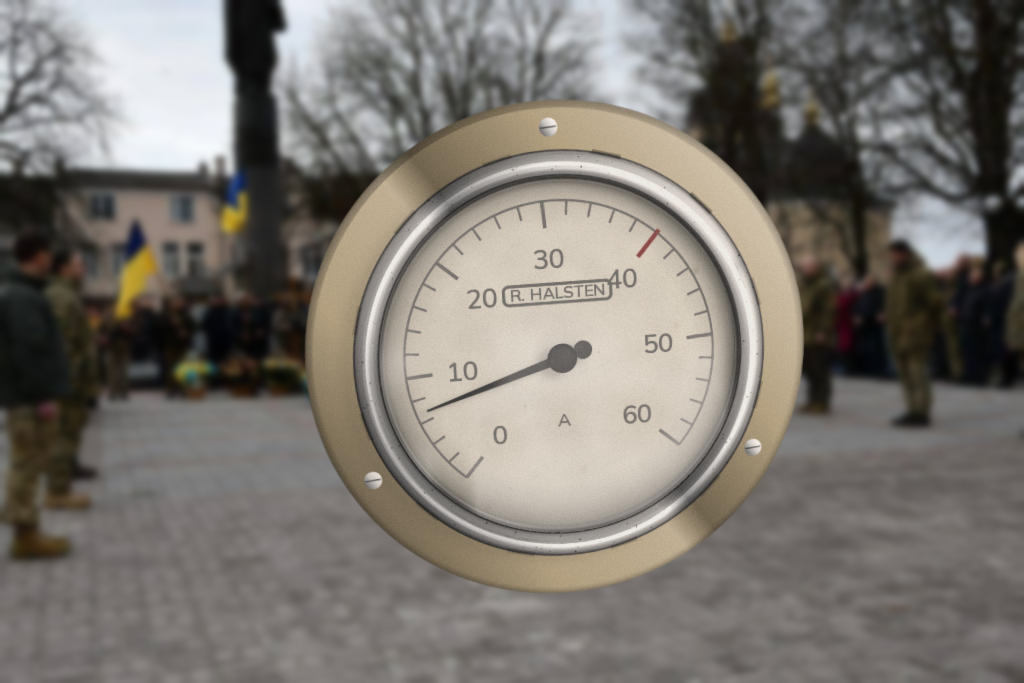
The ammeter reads 7 A
